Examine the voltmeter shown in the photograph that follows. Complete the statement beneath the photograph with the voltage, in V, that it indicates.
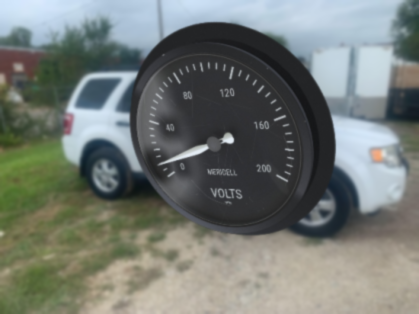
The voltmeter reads 10 V
